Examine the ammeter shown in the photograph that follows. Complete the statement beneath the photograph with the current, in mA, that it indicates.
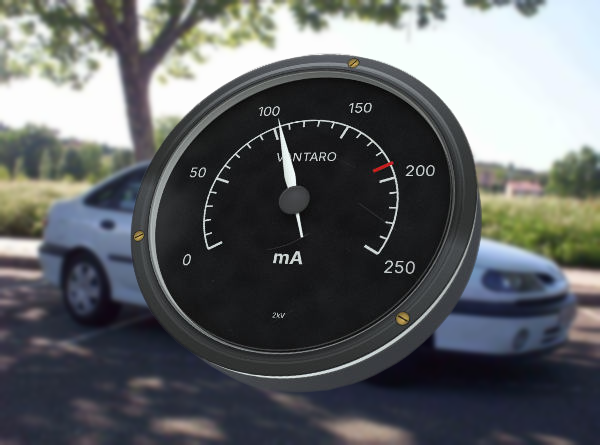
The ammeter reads 105 mA
